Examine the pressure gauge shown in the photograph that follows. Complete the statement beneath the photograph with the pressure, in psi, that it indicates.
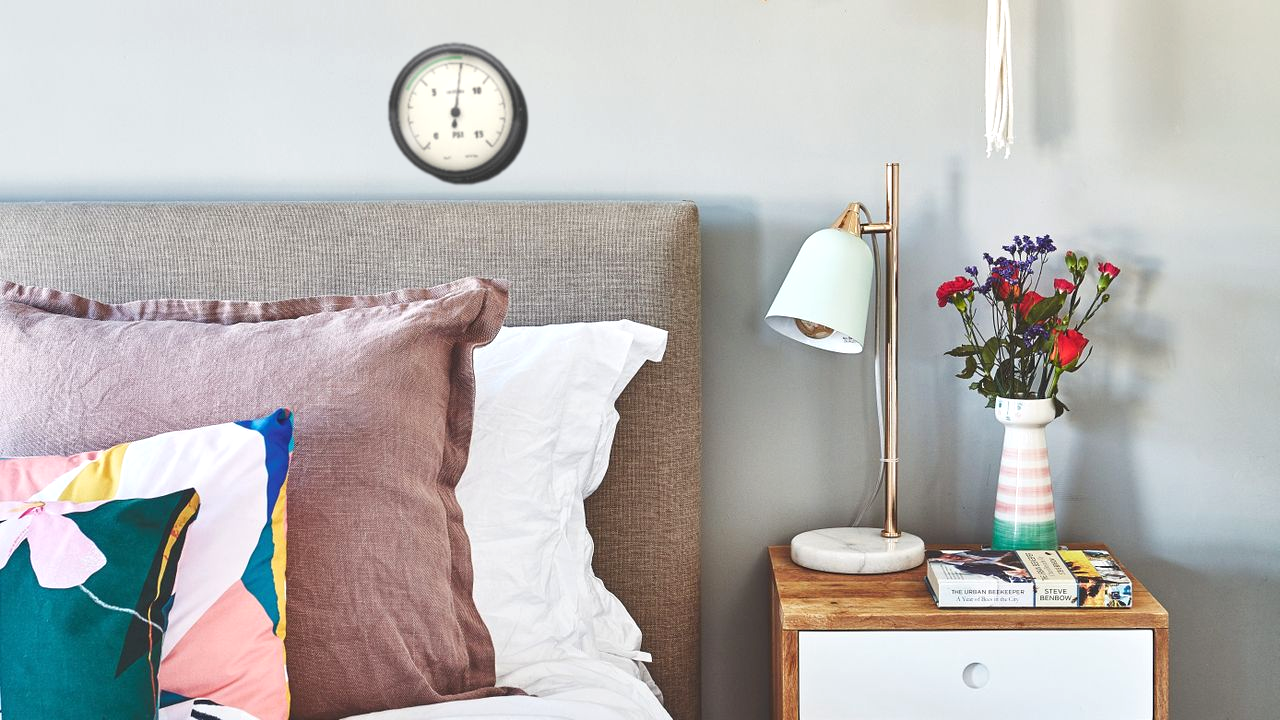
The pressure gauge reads 8 psi
